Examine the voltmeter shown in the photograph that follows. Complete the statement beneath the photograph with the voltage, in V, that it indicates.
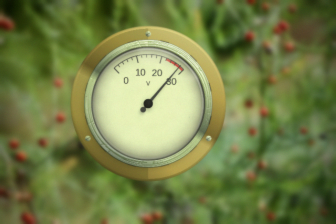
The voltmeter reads 28 V
